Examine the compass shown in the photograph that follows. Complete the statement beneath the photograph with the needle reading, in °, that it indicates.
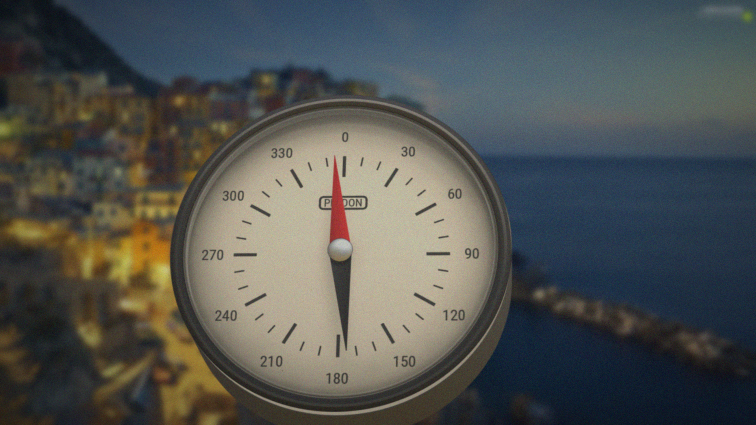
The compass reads 355 °
